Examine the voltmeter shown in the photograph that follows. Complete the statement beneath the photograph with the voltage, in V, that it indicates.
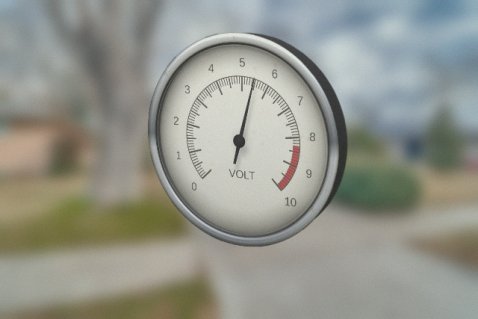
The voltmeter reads 5.5 V
